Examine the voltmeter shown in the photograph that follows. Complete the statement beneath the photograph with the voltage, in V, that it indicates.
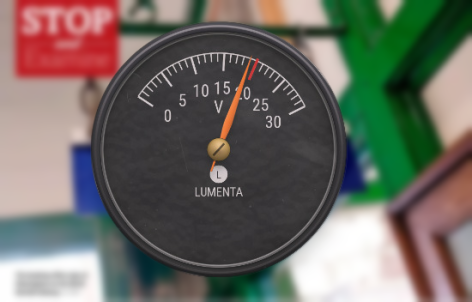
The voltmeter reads 19 V
